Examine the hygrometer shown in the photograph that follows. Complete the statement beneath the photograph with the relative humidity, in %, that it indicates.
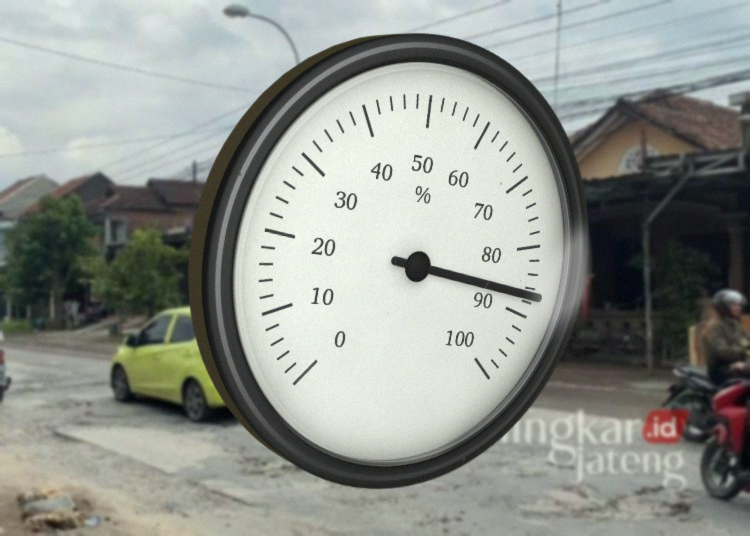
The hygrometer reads 87 %
